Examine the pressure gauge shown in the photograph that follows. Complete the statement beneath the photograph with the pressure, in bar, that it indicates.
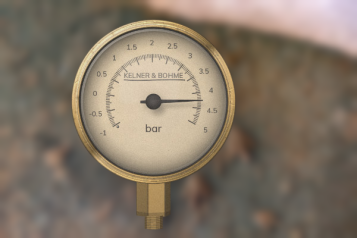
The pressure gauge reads 4.25 bar
